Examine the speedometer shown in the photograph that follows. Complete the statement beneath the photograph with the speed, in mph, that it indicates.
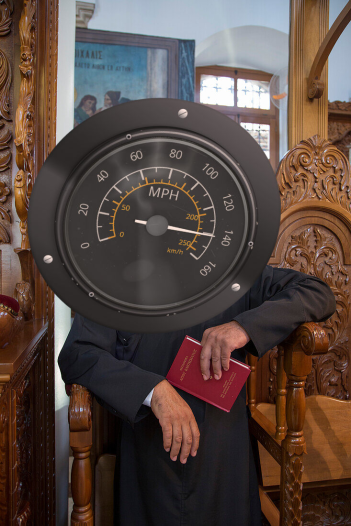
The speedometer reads 140 mph
